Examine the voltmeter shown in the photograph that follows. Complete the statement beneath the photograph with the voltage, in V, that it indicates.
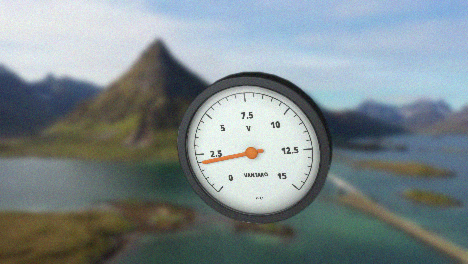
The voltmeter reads 2 V
